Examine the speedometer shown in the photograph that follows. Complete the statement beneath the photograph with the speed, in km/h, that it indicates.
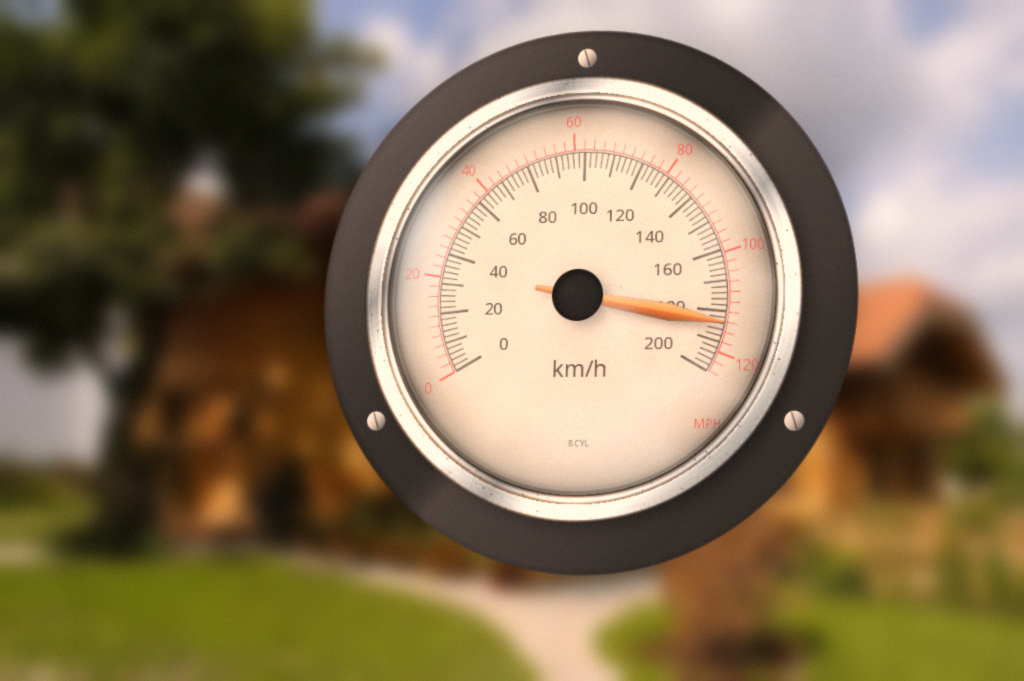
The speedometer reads 184 km/h
